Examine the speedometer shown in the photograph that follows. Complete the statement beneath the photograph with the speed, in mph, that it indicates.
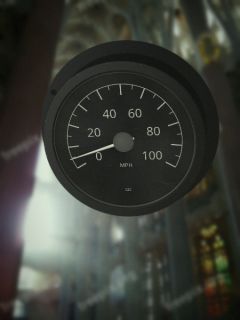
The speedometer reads 5 mph
